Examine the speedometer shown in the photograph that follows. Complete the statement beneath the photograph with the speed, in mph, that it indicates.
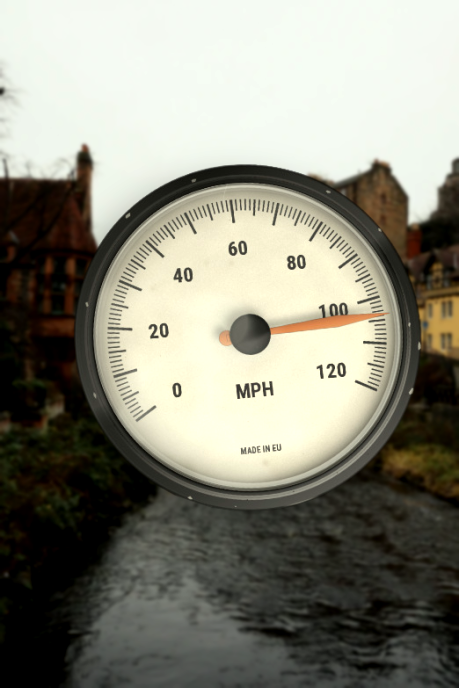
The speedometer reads 104 mph
